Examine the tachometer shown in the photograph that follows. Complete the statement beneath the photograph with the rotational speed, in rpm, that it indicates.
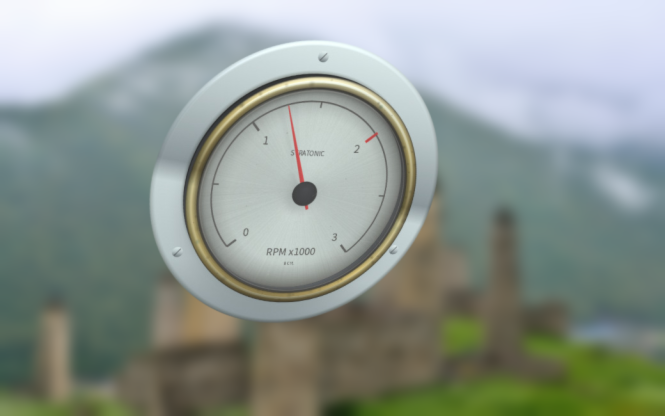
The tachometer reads 1250 rpm
